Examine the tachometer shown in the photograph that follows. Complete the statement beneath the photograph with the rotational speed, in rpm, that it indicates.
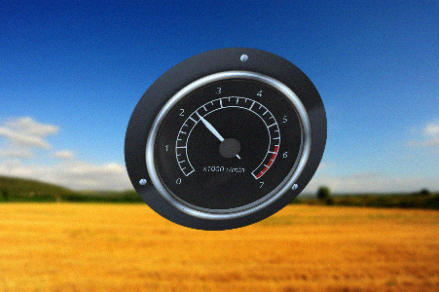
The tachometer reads 2250 rpm
